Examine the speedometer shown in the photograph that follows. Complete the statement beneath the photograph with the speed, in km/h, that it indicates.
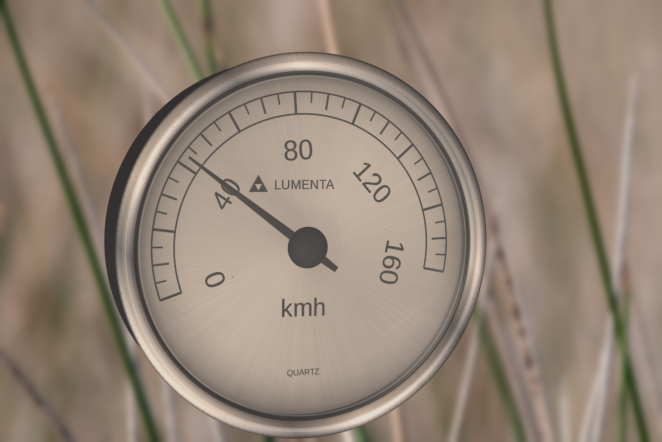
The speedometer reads 42.5 km/h
